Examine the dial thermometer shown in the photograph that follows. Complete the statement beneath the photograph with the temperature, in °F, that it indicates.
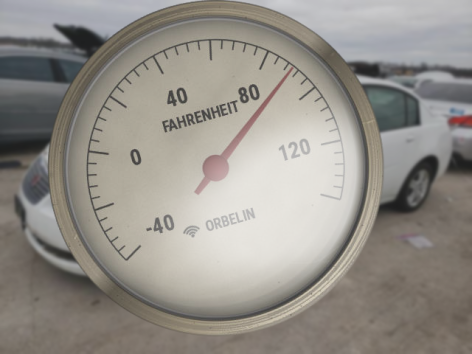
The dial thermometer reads 90 °F
